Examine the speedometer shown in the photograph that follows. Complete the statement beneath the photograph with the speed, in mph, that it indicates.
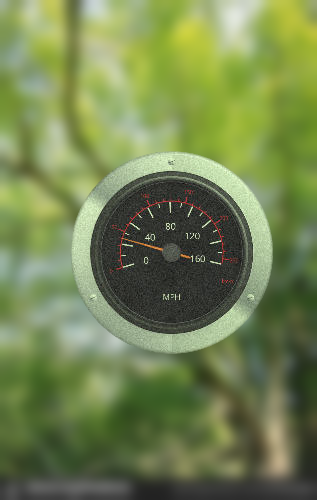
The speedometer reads 25 mph
